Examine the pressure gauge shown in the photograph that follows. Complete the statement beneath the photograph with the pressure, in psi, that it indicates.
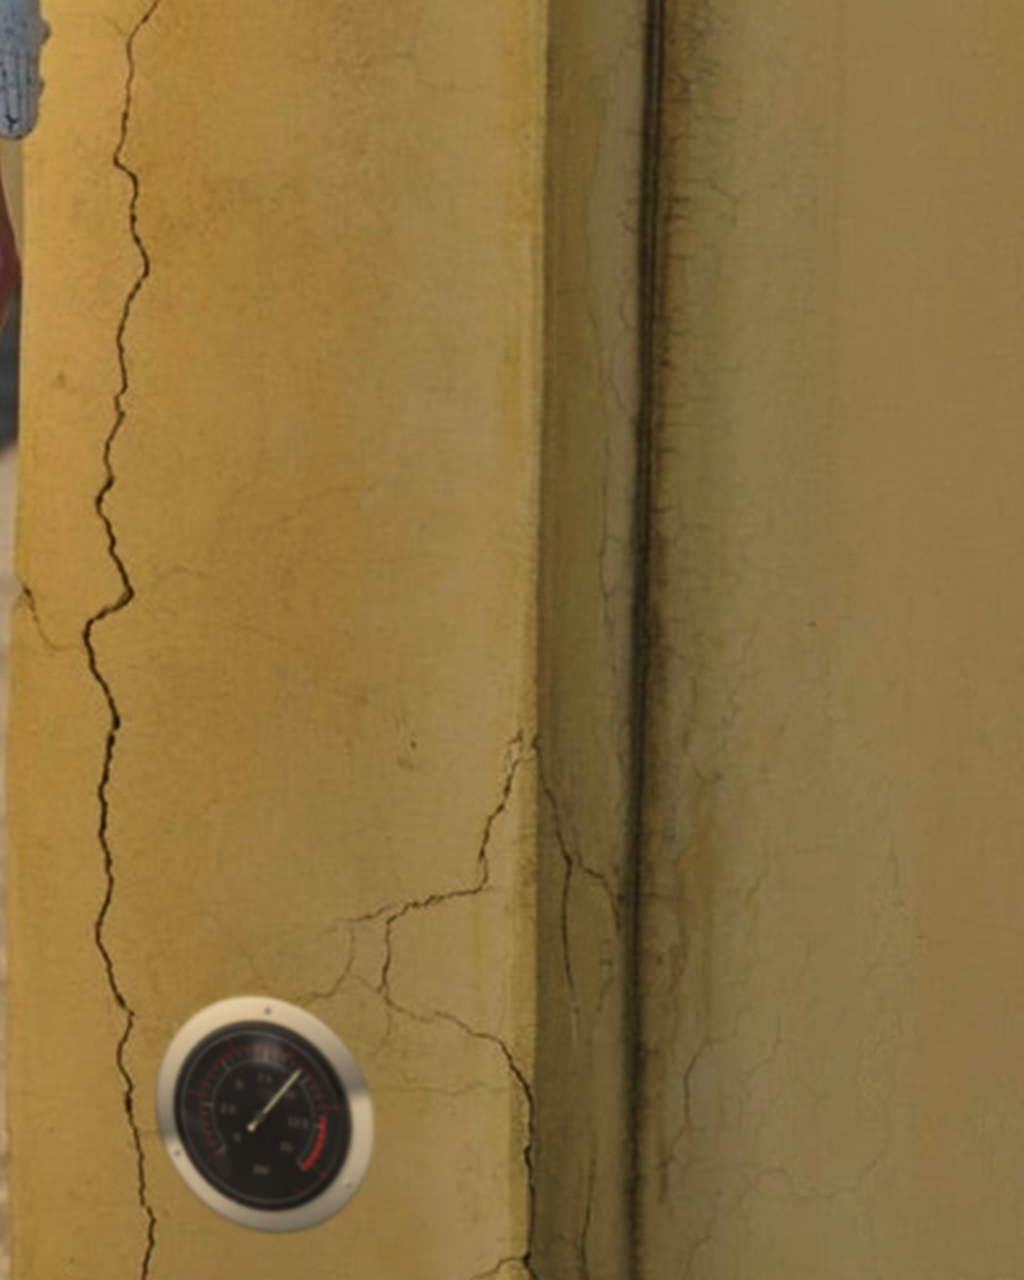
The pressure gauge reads 9.5 psi
